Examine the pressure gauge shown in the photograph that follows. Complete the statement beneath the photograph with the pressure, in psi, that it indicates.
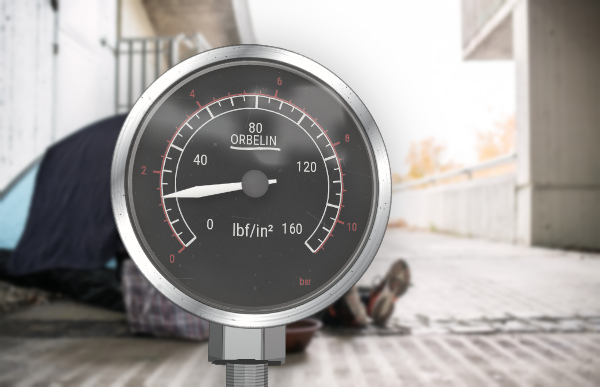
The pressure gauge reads 20 psi
